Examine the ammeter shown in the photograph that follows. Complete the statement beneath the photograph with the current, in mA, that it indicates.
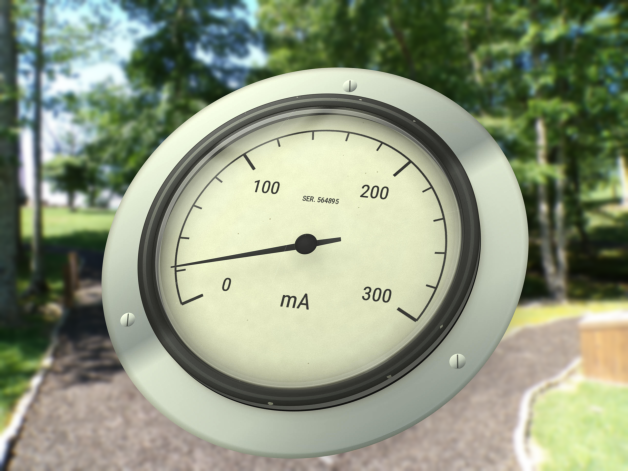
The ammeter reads 20 mA
